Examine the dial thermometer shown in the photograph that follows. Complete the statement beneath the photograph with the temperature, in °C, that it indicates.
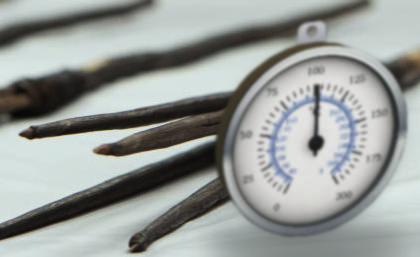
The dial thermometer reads 100 °C
